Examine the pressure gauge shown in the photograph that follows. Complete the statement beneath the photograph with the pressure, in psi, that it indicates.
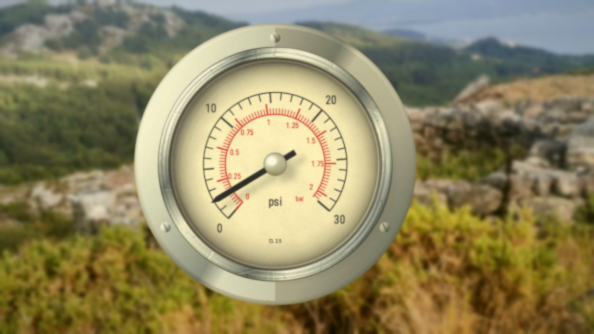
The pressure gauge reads 2 psi
